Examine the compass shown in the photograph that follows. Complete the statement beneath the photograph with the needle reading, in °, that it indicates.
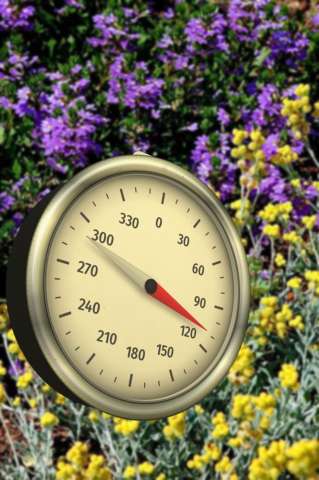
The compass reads 110 °
